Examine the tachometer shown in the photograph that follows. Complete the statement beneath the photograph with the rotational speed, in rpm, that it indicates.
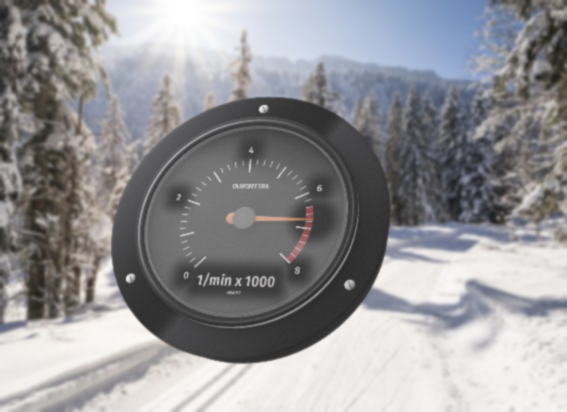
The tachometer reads 6800 rpm
